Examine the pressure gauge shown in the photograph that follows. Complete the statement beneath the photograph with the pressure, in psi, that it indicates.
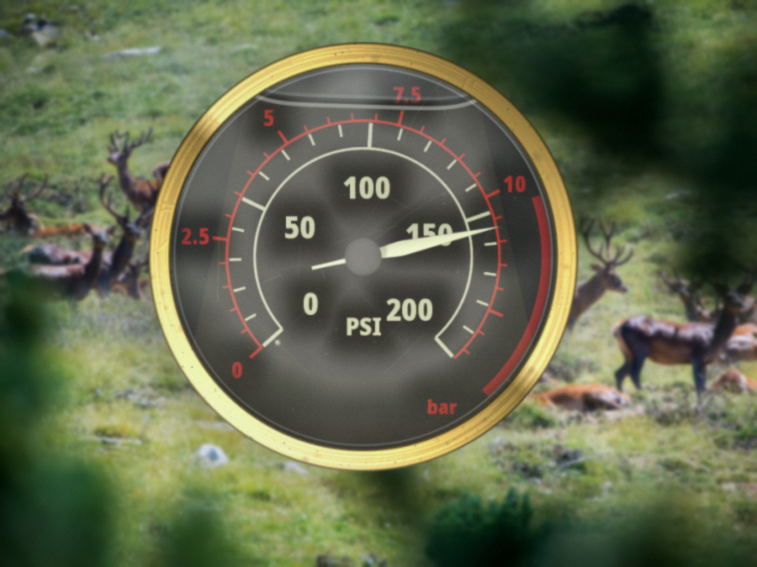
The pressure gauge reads 155 psi
